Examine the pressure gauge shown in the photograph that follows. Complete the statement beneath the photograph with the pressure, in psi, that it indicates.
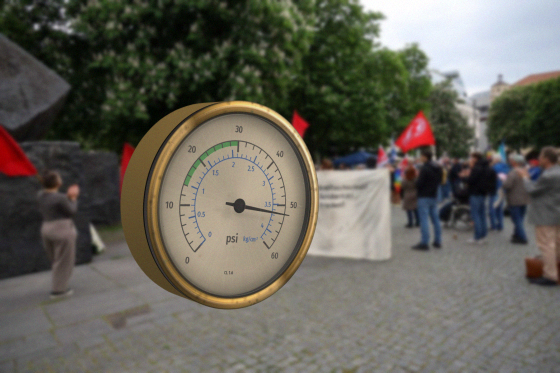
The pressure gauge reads 52 psi
